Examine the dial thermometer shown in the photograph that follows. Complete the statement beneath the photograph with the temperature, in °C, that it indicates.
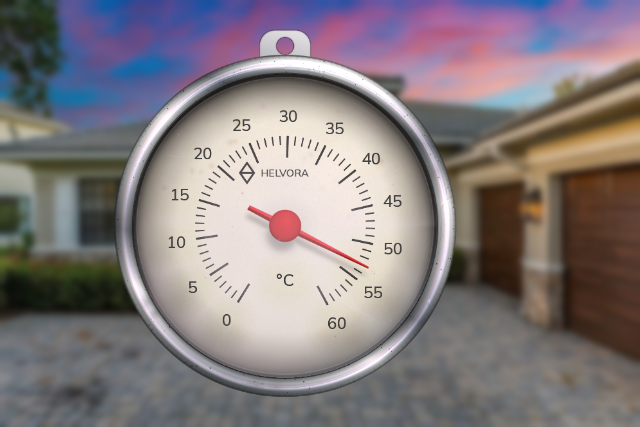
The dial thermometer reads 53 °C
